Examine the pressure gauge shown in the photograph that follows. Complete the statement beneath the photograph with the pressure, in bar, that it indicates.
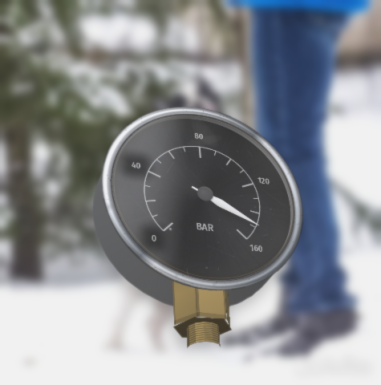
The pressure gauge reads 150 bar
